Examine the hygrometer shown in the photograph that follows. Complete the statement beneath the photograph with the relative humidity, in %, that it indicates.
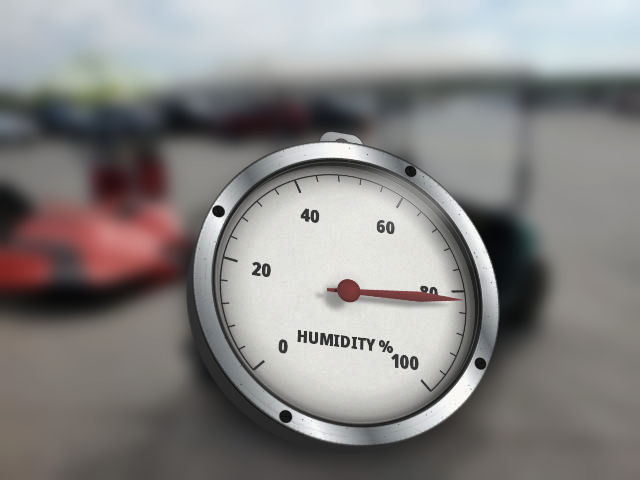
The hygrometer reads 82 %
